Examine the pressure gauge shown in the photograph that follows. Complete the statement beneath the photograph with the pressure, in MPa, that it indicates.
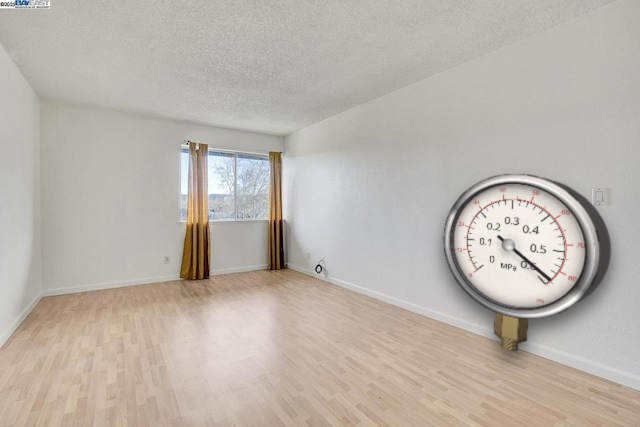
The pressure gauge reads 0.58 MPa
